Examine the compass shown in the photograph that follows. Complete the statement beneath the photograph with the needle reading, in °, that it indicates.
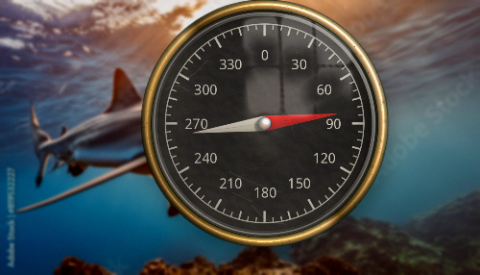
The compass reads 82.5 °
